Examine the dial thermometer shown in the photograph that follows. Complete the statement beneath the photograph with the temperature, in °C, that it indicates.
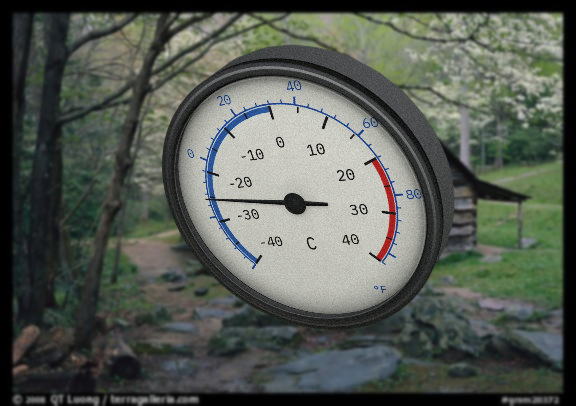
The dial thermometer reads -25 °C
